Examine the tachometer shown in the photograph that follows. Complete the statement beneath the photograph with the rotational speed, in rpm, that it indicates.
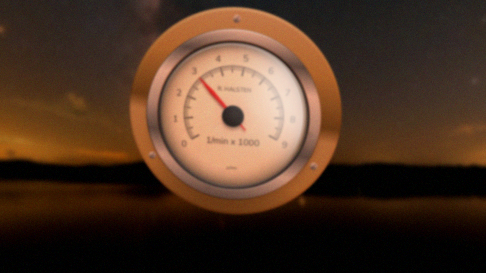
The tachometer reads 3000 rpm
